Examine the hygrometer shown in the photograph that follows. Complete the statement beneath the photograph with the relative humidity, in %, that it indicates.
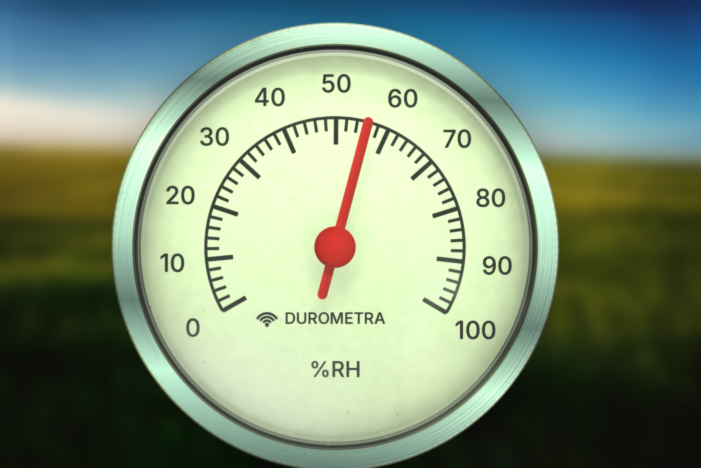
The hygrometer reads 56 %
